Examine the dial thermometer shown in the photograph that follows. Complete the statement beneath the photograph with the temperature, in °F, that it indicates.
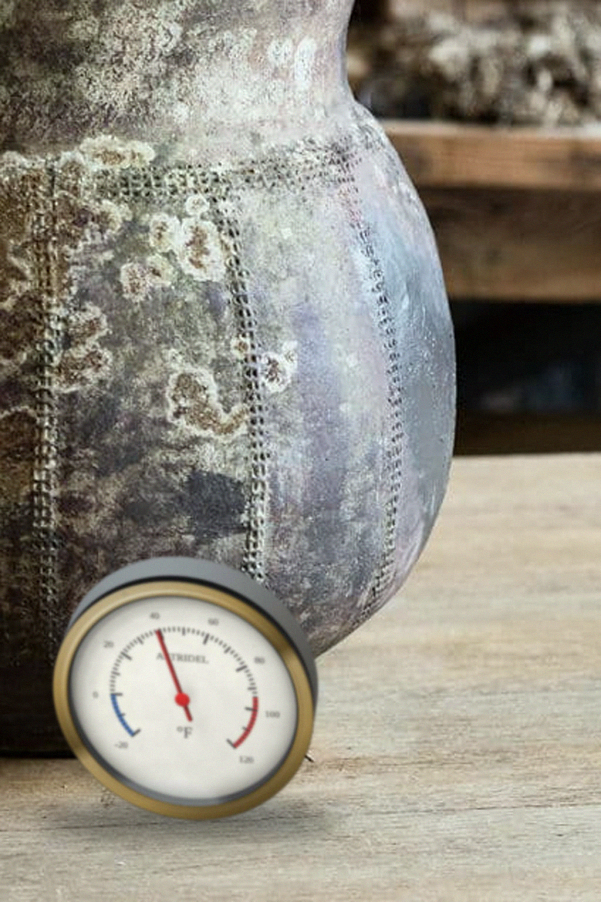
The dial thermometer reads 40 °F
